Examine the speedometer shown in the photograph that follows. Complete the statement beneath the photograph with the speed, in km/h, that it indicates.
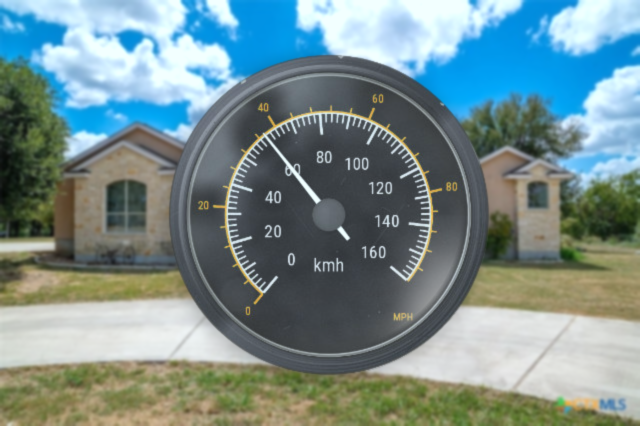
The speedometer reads 60 km/h
